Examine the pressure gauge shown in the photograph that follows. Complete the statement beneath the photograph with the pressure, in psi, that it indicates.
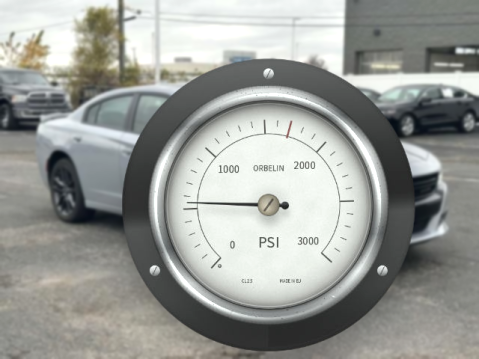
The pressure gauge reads 550 psi
